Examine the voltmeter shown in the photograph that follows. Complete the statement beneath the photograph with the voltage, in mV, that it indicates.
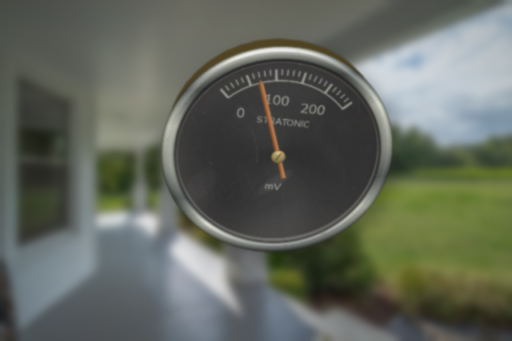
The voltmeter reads 70 mV
